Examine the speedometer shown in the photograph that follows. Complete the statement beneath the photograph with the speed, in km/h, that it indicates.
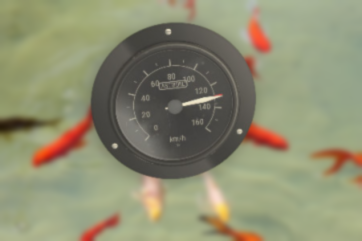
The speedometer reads 130 km/h
